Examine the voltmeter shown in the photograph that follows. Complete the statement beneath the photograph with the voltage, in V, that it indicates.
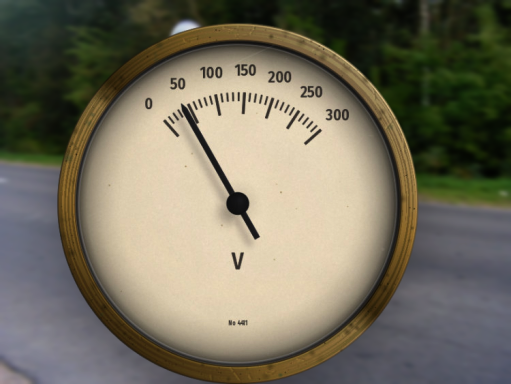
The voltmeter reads 40 V
